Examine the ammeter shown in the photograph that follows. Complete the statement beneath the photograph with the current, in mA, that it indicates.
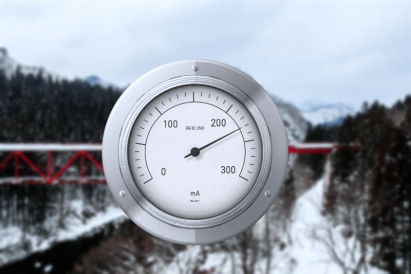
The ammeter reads 230 mA
